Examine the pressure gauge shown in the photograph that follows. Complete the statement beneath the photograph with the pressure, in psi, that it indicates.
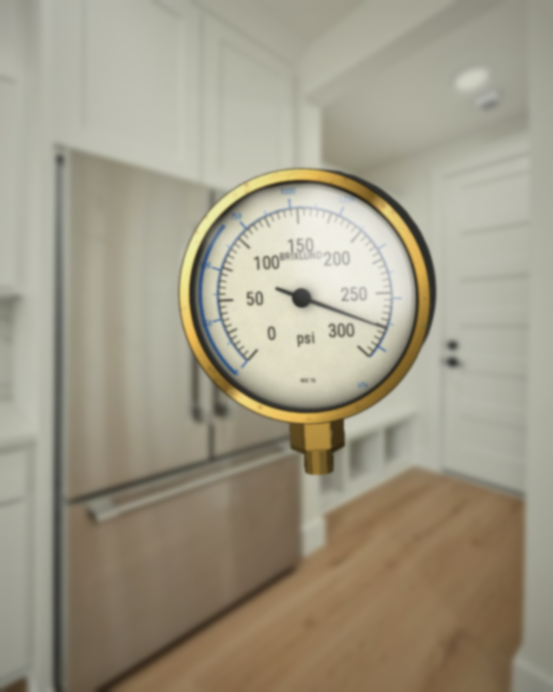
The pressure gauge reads 275 psi
